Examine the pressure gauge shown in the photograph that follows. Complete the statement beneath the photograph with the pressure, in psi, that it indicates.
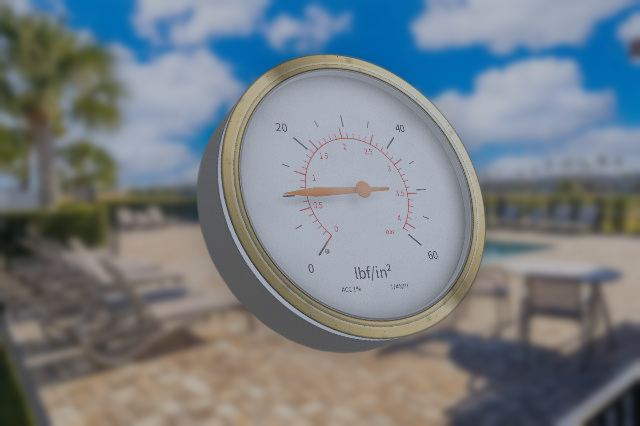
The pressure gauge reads 10 psi
